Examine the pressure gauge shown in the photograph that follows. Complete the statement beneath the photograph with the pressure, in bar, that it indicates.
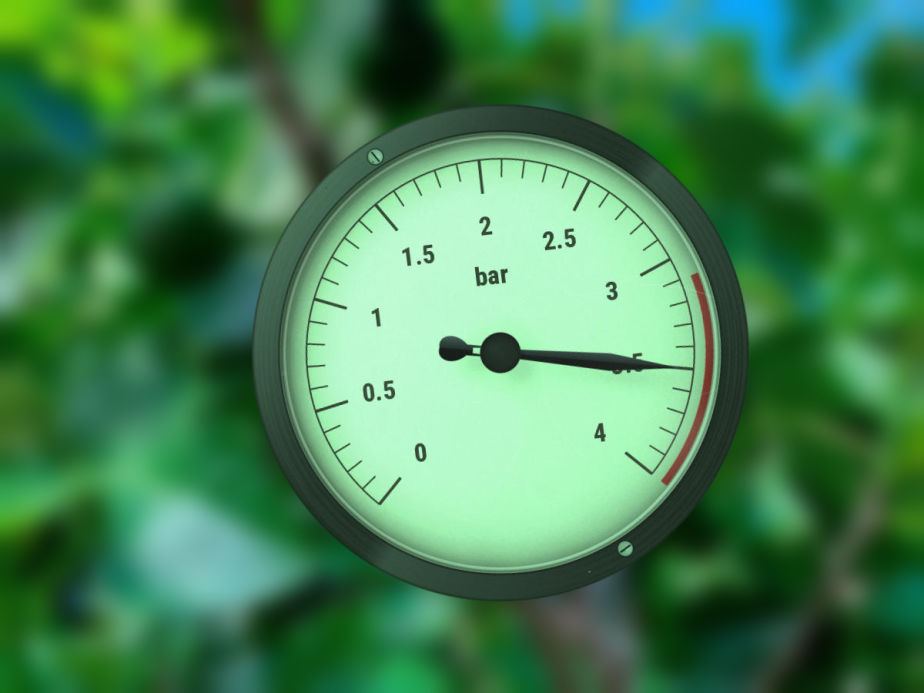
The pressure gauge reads 3.5 bar
